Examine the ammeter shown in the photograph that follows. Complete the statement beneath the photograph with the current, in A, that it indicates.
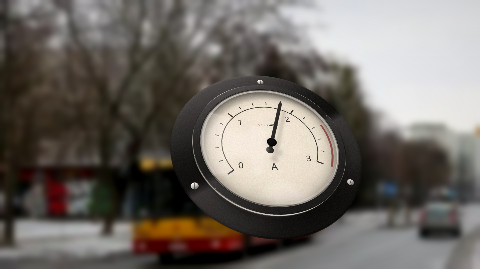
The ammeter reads 1.8 A
